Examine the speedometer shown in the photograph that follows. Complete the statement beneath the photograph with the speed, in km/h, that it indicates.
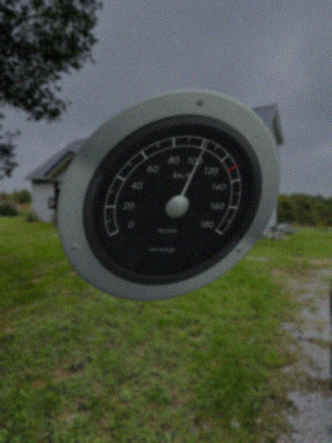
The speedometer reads 100 km/h
